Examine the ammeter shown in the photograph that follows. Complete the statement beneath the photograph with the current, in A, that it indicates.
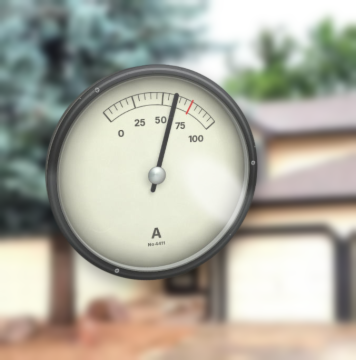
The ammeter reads 60 A
